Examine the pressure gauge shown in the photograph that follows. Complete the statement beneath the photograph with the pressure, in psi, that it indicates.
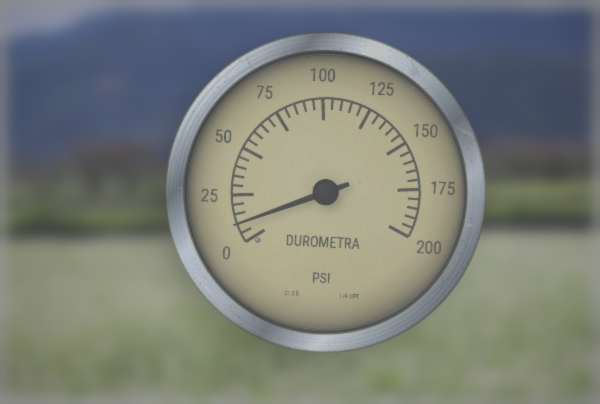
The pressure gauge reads 10 psi
